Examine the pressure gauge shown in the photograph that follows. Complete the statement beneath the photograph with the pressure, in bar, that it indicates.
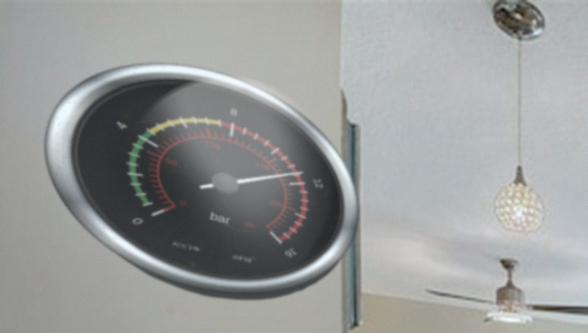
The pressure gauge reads 11.5 bar
